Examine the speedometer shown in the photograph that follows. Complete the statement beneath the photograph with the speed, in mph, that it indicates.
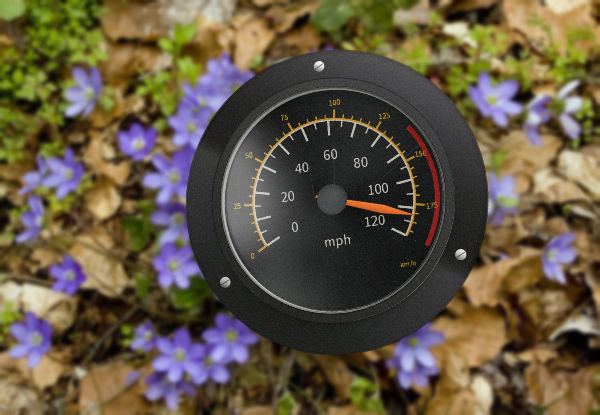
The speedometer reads 112.5 mph
